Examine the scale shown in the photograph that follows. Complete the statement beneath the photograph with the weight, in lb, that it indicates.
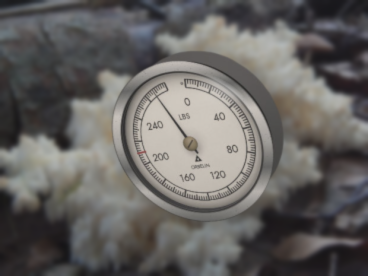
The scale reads 270 lb
